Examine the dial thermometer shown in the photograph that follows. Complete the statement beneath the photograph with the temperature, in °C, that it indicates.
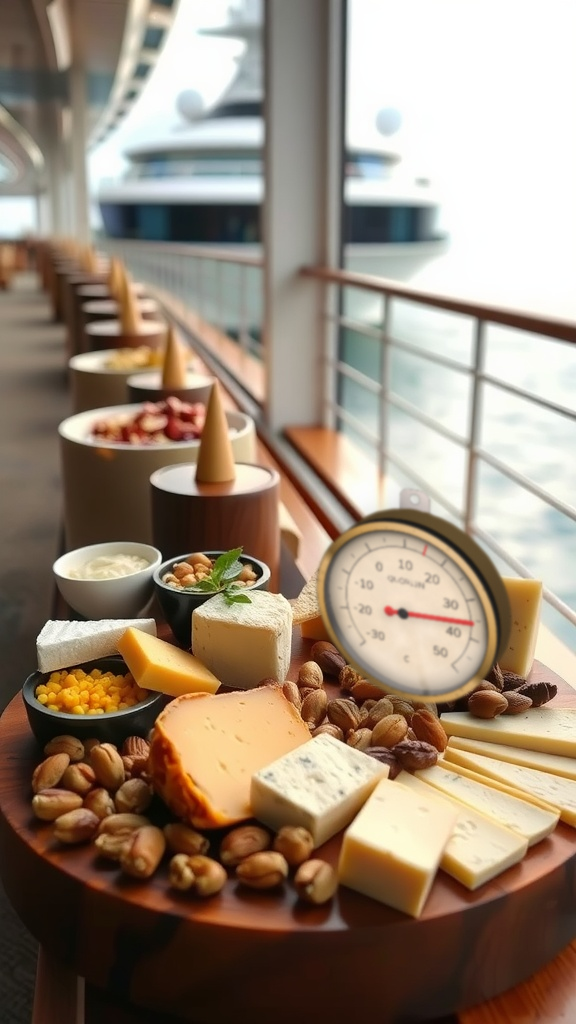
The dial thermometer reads 35 °C
